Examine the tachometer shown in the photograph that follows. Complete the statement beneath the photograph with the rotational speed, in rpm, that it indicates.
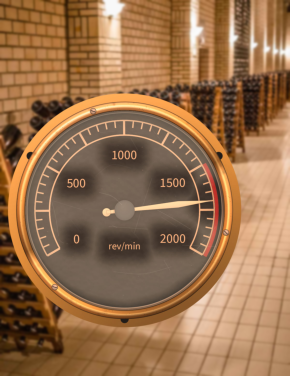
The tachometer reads 1700 rpm
